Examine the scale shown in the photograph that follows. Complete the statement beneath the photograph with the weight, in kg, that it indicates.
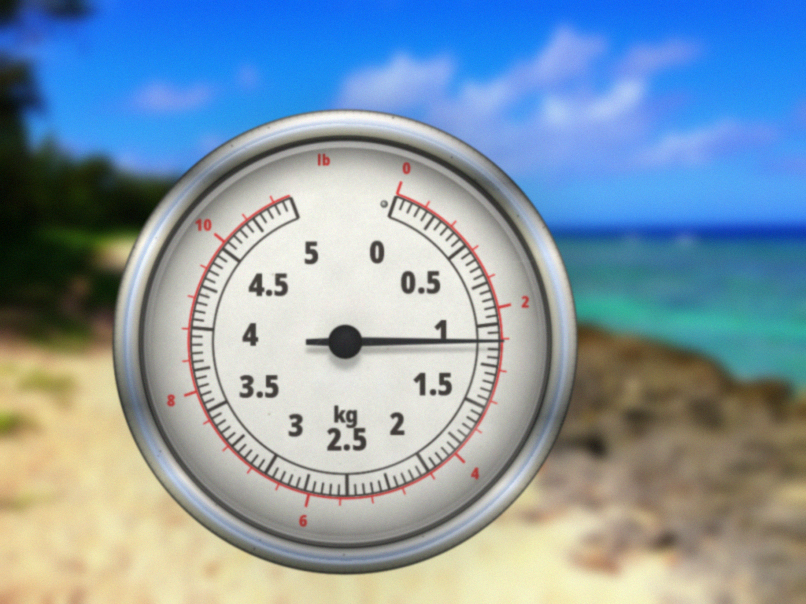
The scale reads 1.1 kg
